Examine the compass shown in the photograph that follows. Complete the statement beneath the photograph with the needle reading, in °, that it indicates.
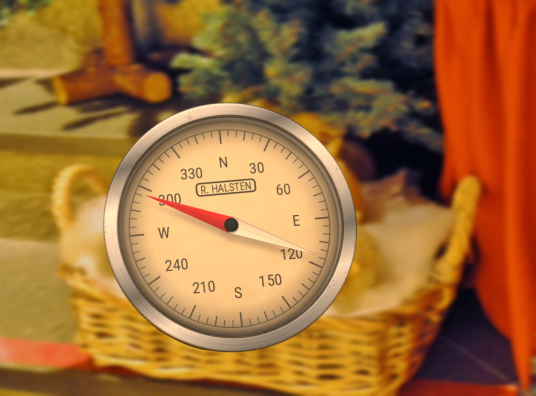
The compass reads 295 °
